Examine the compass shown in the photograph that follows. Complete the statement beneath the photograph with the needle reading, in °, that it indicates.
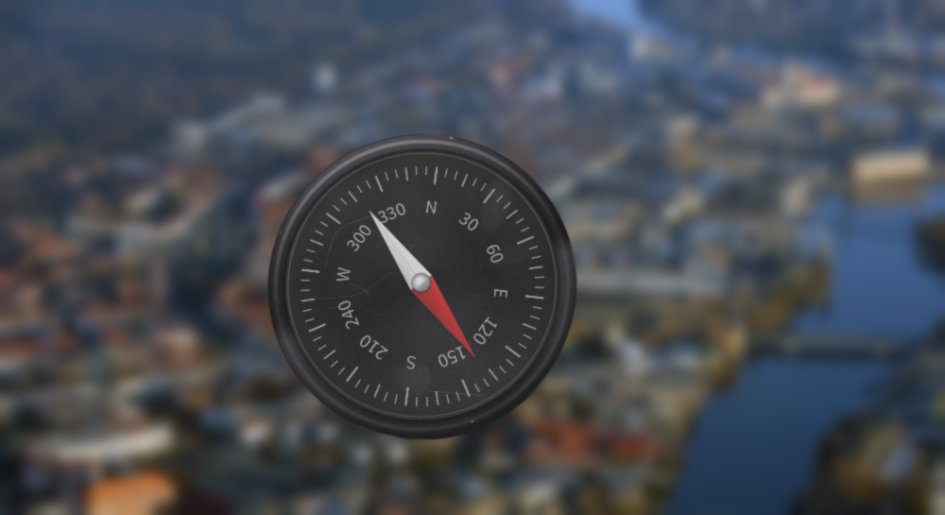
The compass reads 137.5 °
